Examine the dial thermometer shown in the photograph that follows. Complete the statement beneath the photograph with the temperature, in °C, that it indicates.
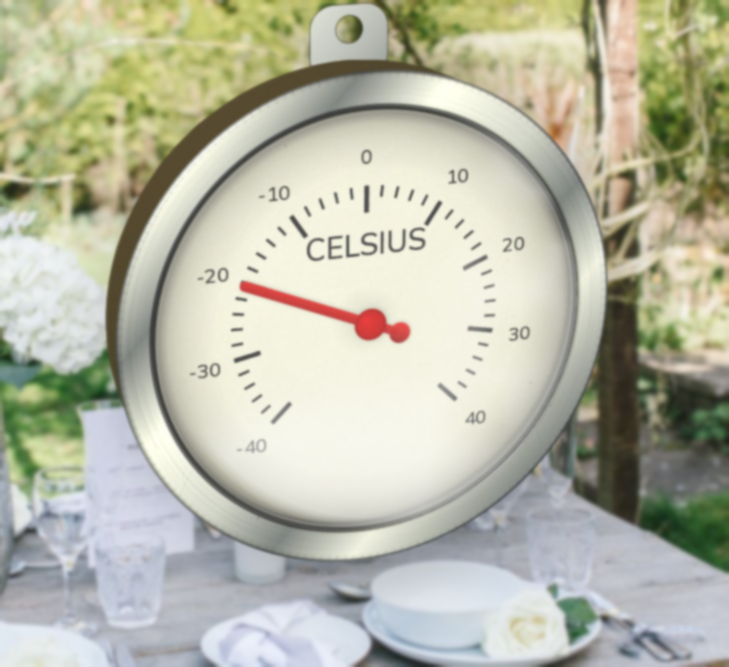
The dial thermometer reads -20 °C
